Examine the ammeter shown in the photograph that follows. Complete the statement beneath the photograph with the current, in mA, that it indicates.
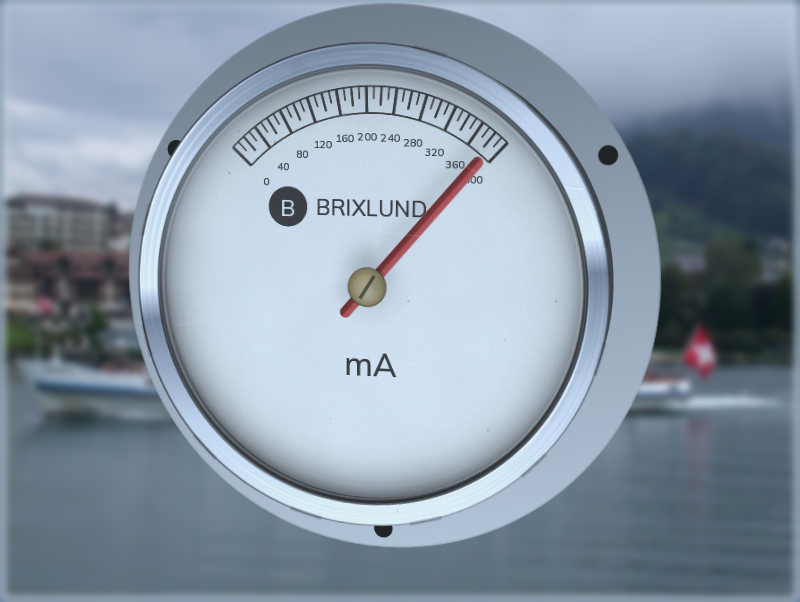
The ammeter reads 390 mA
